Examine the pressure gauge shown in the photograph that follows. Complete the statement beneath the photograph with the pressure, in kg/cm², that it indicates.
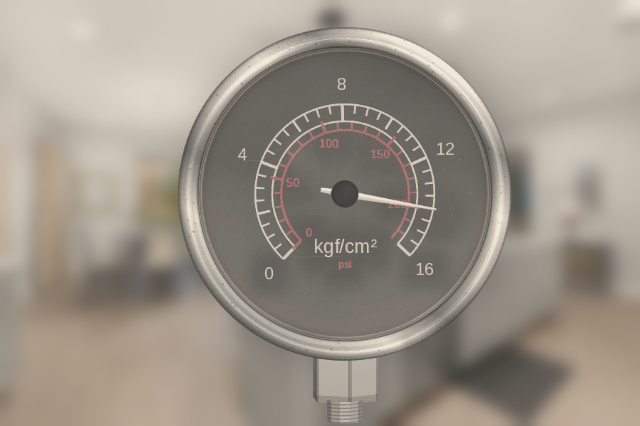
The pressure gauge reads 14 kg/cm²
